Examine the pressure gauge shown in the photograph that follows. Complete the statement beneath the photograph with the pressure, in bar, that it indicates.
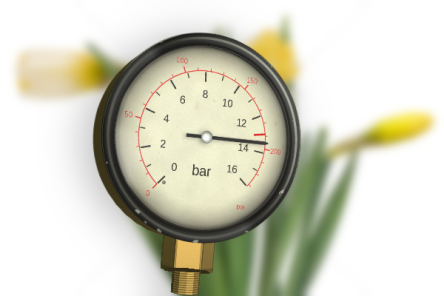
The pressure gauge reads 13.5 bar
